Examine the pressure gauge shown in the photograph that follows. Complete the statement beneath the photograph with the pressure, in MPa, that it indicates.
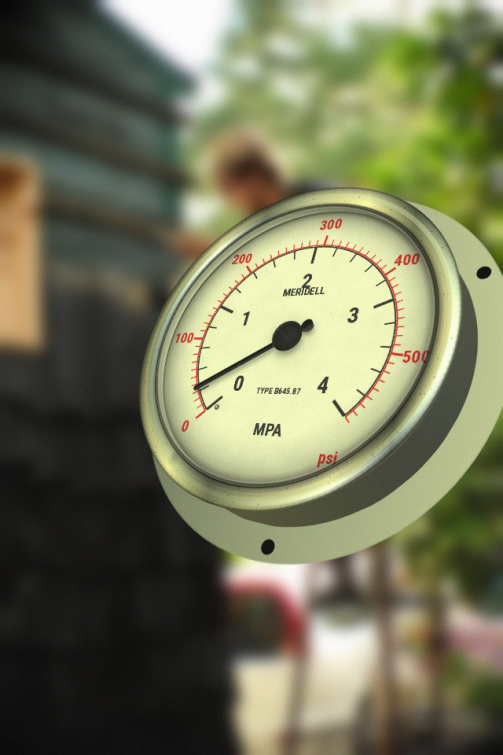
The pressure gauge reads 0.2 MPa
